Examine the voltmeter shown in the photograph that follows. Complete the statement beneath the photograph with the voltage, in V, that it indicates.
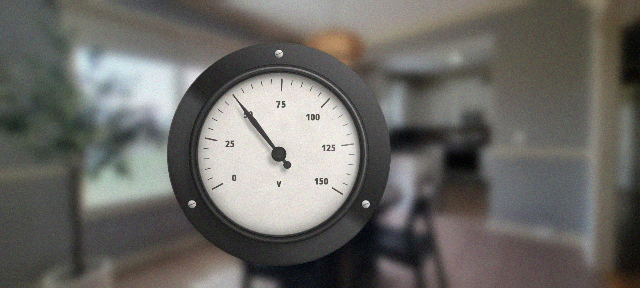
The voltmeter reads 50 V
